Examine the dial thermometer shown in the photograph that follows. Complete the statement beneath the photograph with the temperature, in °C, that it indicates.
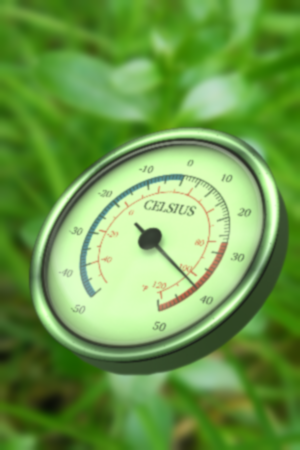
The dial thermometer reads 40 °C
